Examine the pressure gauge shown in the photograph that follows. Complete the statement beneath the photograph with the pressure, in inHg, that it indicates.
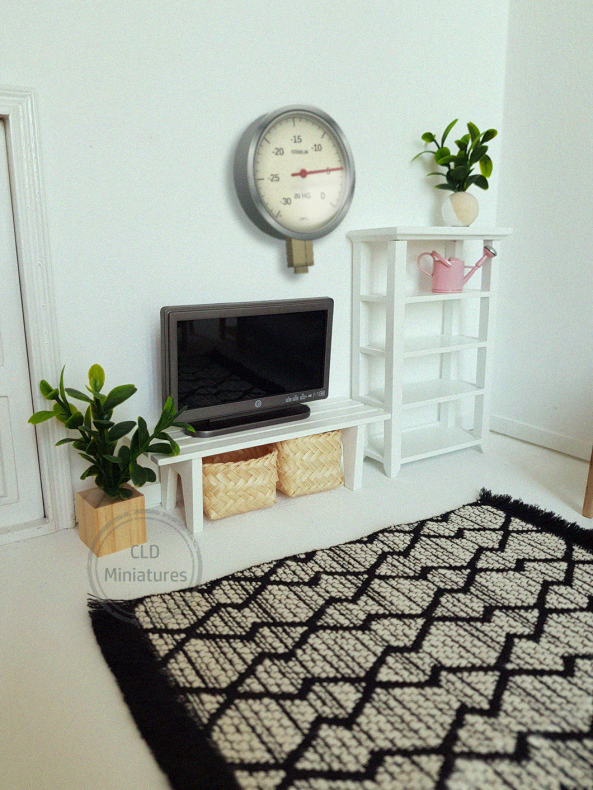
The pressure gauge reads -5 inHg
